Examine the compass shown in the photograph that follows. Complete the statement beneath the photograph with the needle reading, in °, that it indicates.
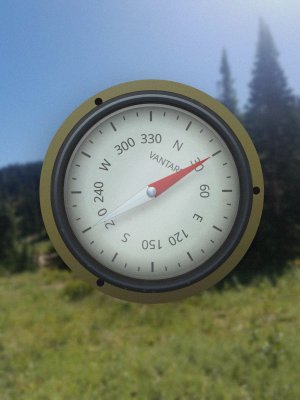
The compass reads 30 °
